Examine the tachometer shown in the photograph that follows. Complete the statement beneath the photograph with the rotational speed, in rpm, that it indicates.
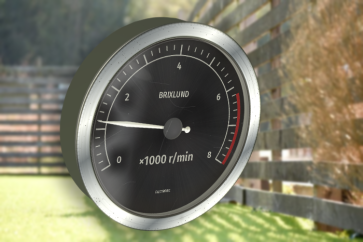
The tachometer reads 1200 rpm
